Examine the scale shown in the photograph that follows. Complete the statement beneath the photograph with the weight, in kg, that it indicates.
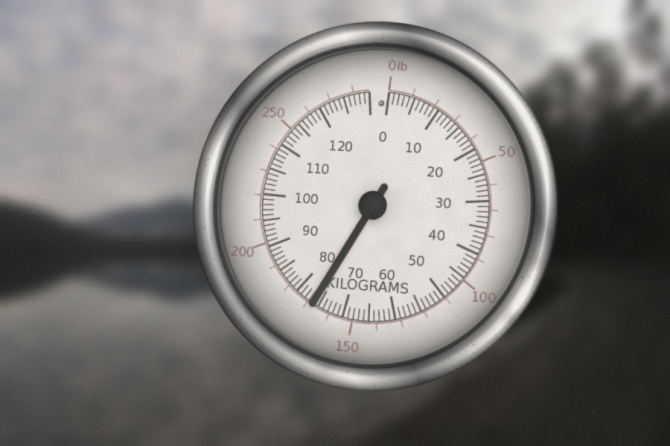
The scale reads 76 kg
